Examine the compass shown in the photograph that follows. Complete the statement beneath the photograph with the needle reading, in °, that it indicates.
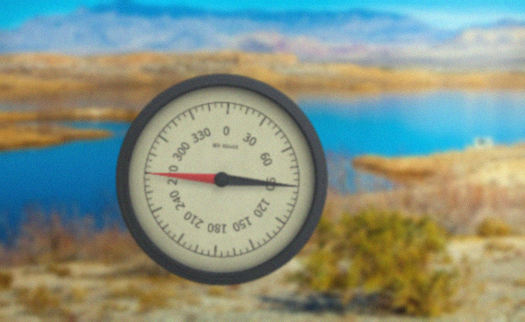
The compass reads 270 °
